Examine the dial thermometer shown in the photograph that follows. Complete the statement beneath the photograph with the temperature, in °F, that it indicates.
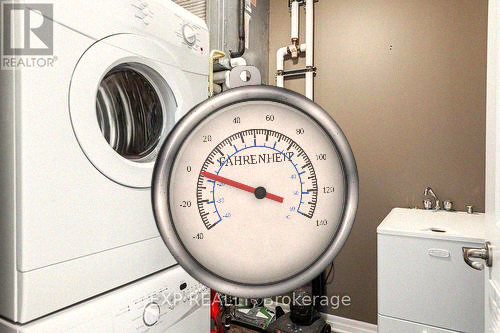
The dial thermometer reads 0 °F
